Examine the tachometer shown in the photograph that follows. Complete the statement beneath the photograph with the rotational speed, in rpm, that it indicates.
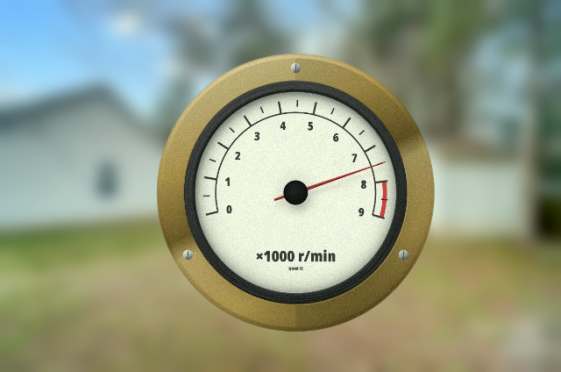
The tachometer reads 7500 rpm
